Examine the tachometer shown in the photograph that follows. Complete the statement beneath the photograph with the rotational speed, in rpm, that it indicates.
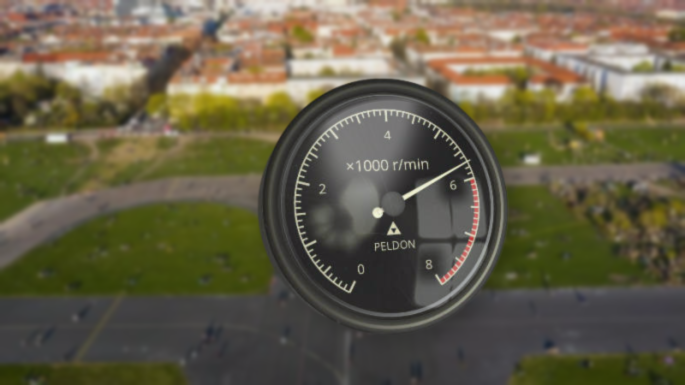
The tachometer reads 5700 rpm
